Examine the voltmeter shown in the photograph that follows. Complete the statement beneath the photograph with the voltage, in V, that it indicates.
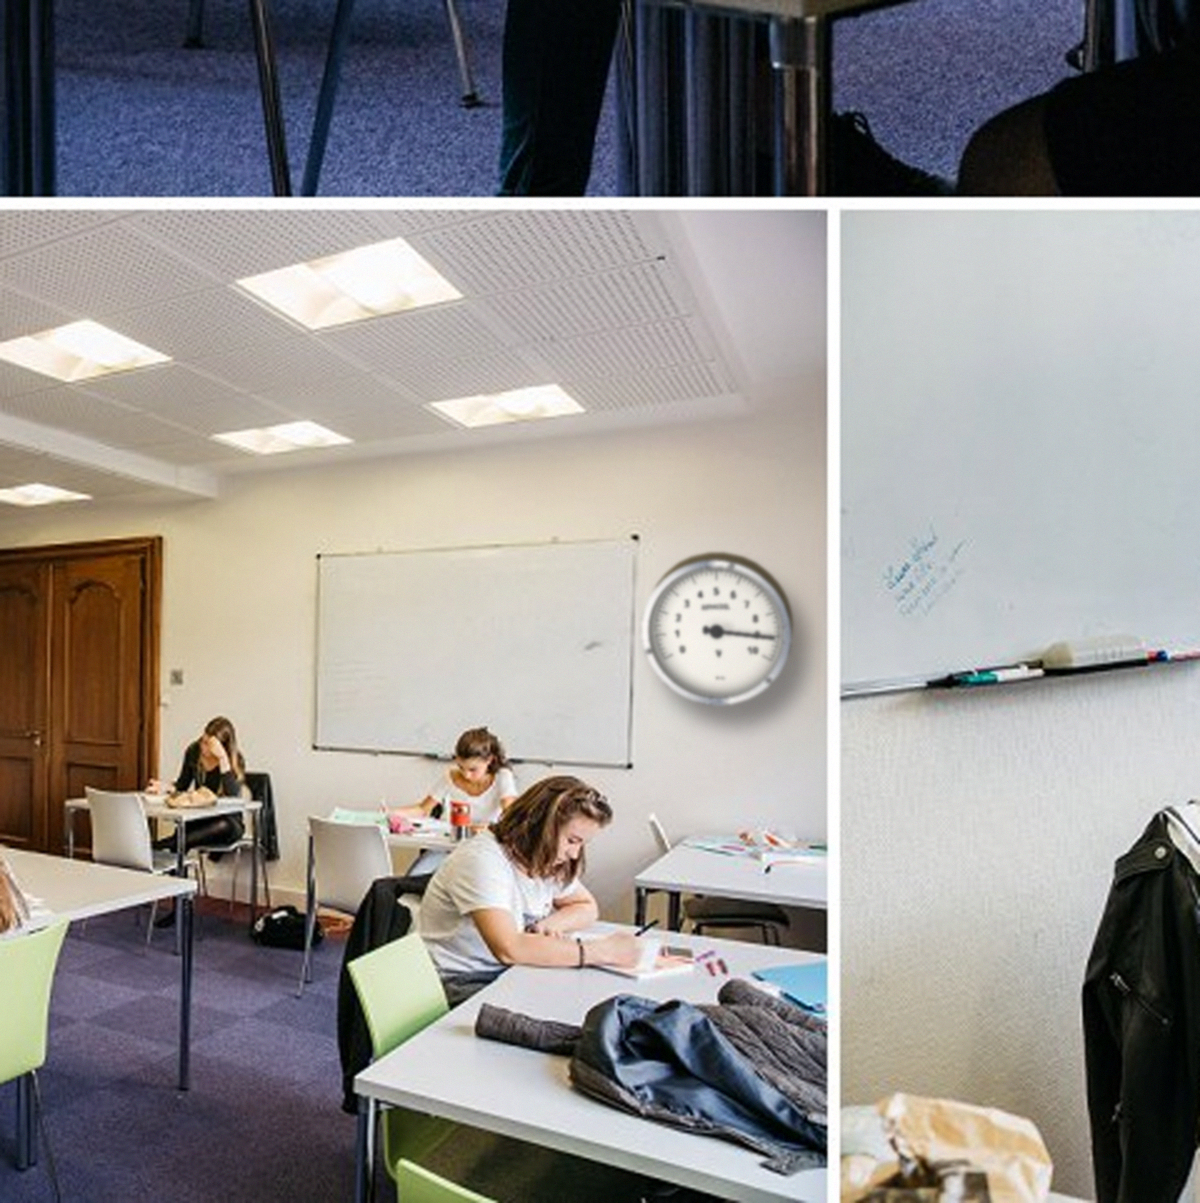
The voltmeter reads 9 V
